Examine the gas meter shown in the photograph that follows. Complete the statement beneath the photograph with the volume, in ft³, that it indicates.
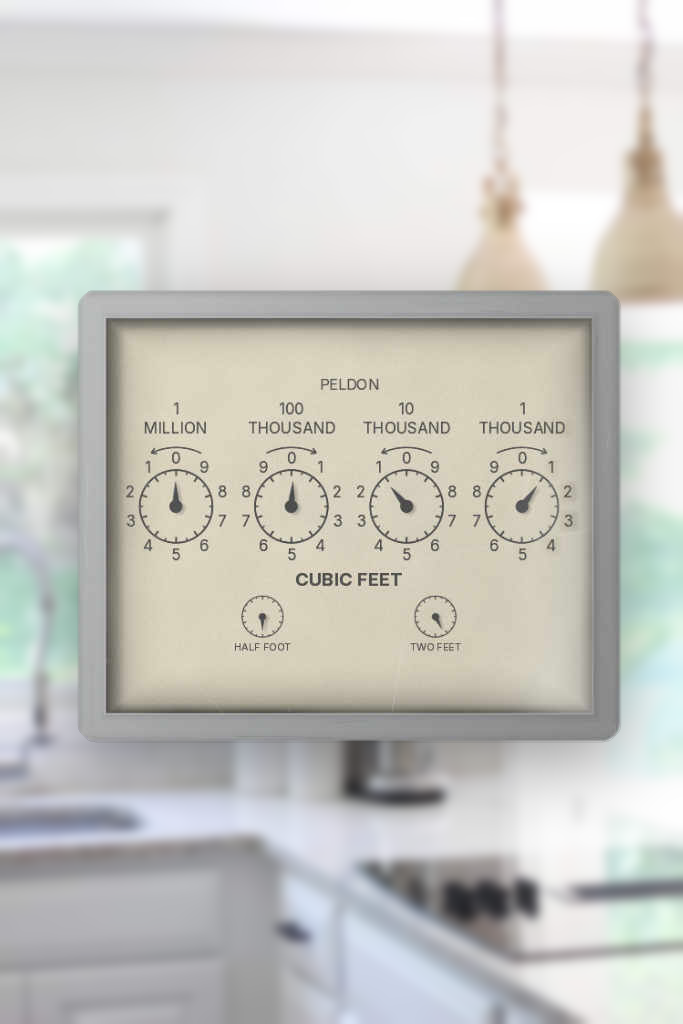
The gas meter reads 1100 ft³
